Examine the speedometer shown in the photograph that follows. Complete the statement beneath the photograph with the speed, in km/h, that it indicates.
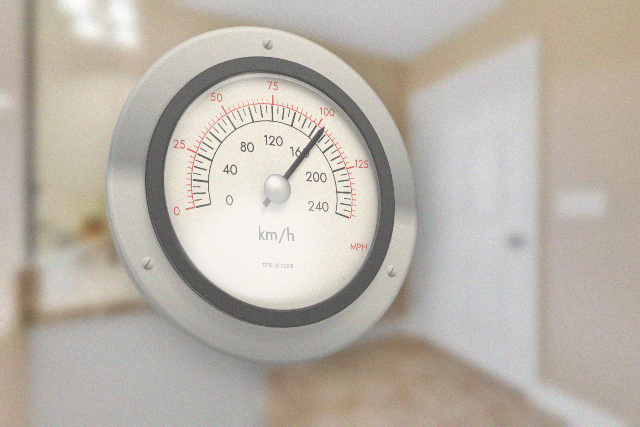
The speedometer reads 165 km/h
